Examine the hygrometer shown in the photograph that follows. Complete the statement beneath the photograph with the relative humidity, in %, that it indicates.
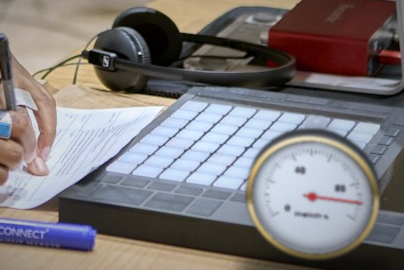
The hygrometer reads 90 %
